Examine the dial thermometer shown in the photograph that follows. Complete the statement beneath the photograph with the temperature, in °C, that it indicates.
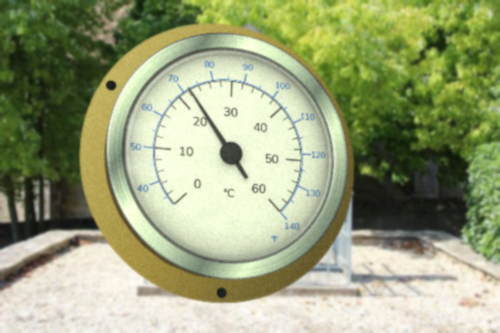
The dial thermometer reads 22 °C
